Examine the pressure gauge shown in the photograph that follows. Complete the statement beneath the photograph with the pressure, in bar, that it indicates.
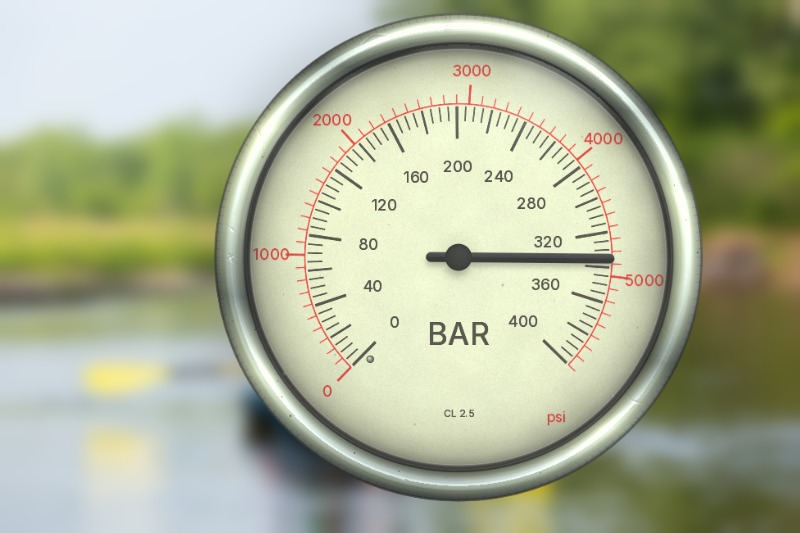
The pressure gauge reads 335 bar
